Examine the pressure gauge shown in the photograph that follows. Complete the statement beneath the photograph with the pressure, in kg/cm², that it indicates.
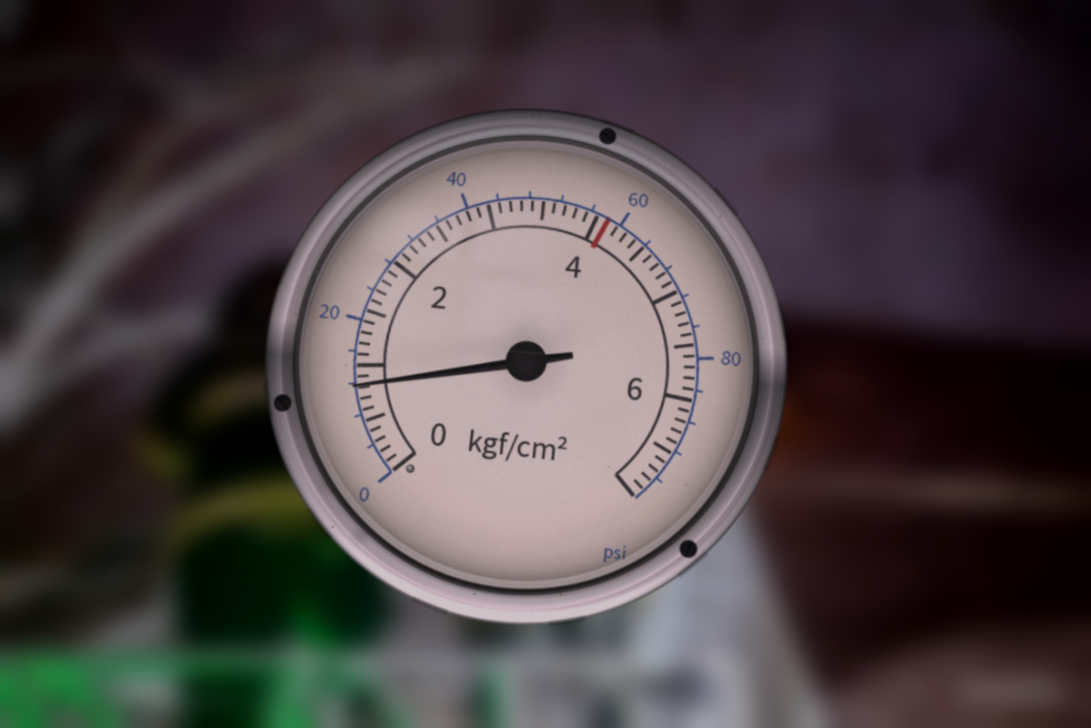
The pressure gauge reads 0.8 kg/cm²
